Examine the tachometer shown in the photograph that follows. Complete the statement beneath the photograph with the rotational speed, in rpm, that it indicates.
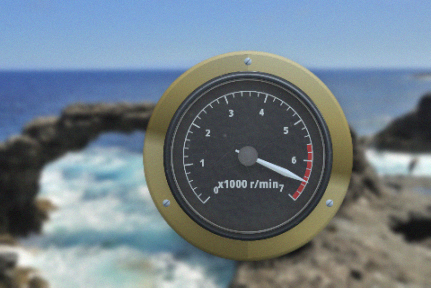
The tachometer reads 6500 rpm
